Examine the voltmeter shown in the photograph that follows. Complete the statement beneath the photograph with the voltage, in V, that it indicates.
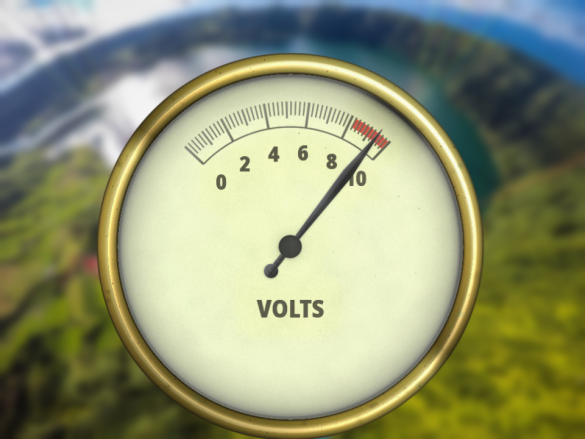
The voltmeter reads 9.4 V
